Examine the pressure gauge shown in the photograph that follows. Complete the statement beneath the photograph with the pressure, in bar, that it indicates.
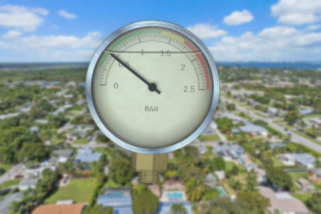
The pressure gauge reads 0.5 bar
